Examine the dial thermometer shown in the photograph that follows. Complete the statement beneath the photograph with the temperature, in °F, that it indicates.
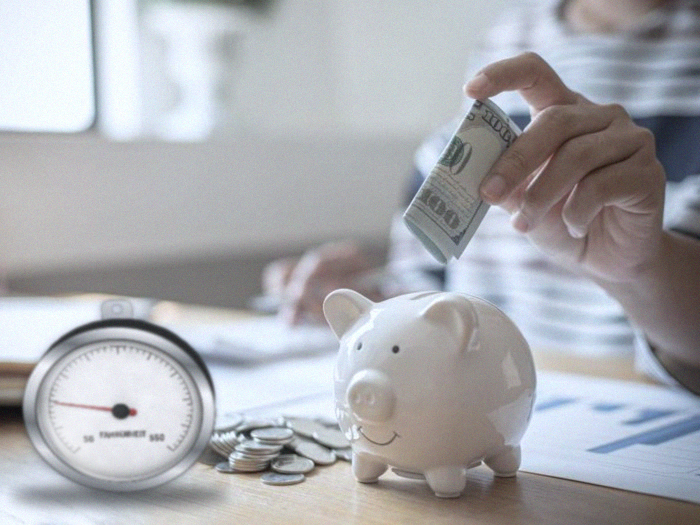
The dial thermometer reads 150 °F
